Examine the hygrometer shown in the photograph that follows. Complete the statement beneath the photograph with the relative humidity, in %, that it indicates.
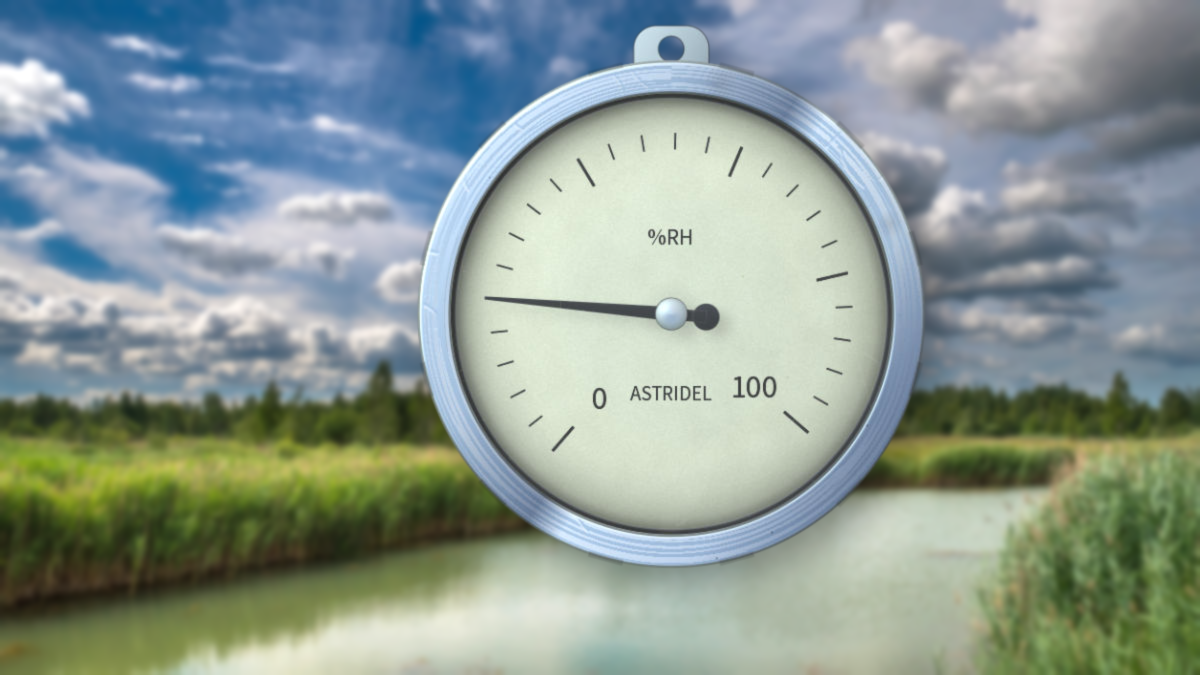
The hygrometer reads 20 %
